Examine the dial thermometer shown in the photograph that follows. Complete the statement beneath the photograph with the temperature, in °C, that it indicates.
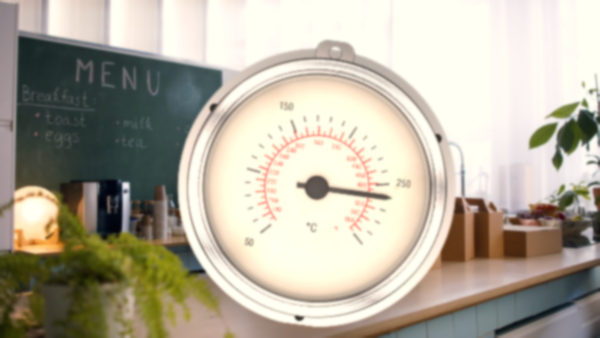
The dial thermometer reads 260 °C
